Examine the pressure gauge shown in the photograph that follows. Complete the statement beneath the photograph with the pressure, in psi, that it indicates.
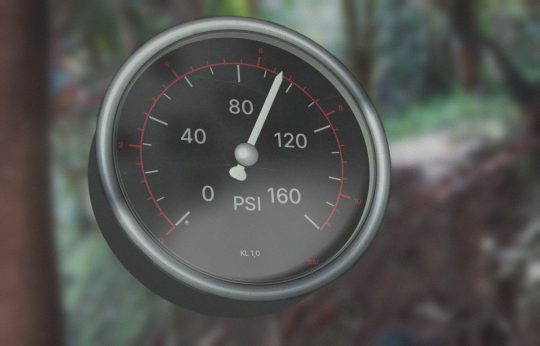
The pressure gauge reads 95 psi
